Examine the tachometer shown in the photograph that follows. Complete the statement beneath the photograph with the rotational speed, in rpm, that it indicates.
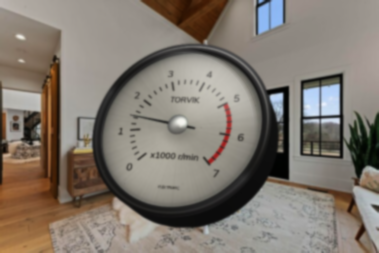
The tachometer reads 1400 rpm
